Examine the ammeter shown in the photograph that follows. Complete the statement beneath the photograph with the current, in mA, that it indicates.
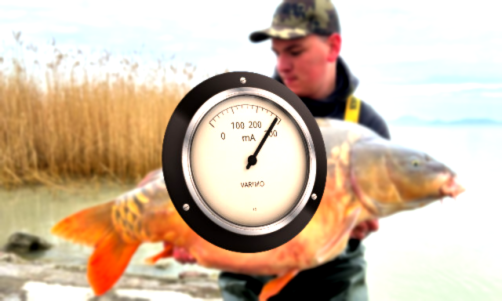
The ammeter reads 280 mA
